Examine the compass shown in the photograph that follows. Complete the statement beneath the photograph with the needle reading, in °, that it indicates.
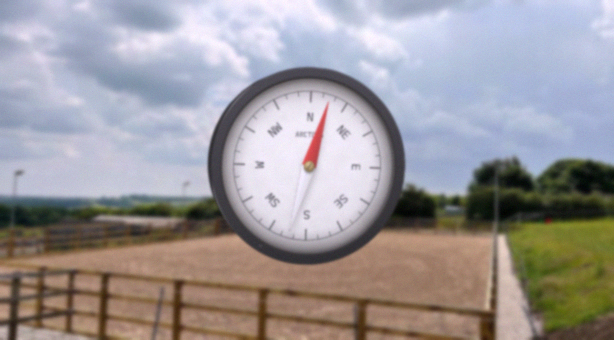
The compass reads 15 °
